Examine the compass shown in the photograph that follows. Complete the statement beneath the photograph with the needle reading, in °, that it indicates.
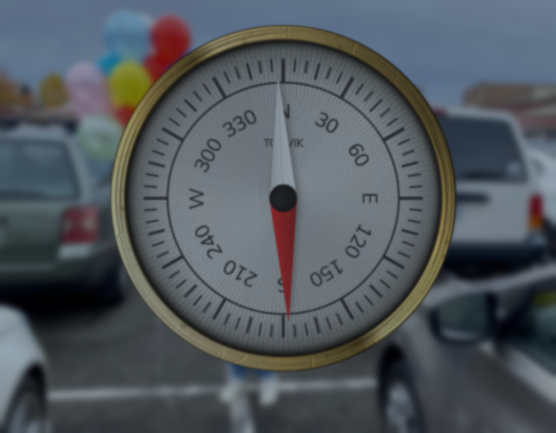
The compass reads 177.5 °
